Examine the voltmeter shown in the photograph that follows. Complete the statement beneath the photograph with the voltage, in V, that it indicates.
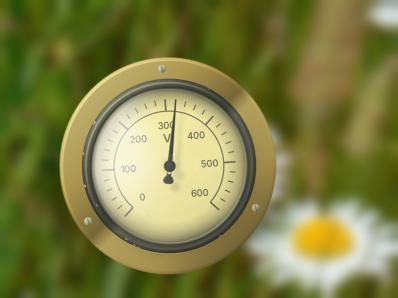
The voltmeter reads 320 V
